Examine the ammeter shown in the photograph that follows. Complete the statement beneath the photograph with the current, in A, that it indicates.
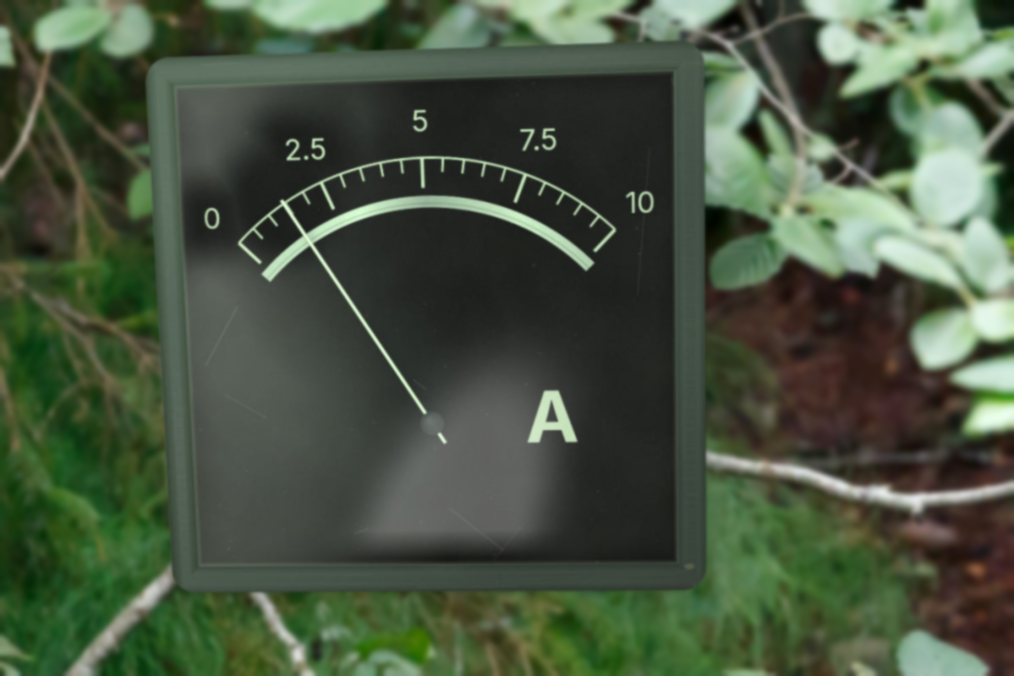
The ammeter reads 1.5 A
